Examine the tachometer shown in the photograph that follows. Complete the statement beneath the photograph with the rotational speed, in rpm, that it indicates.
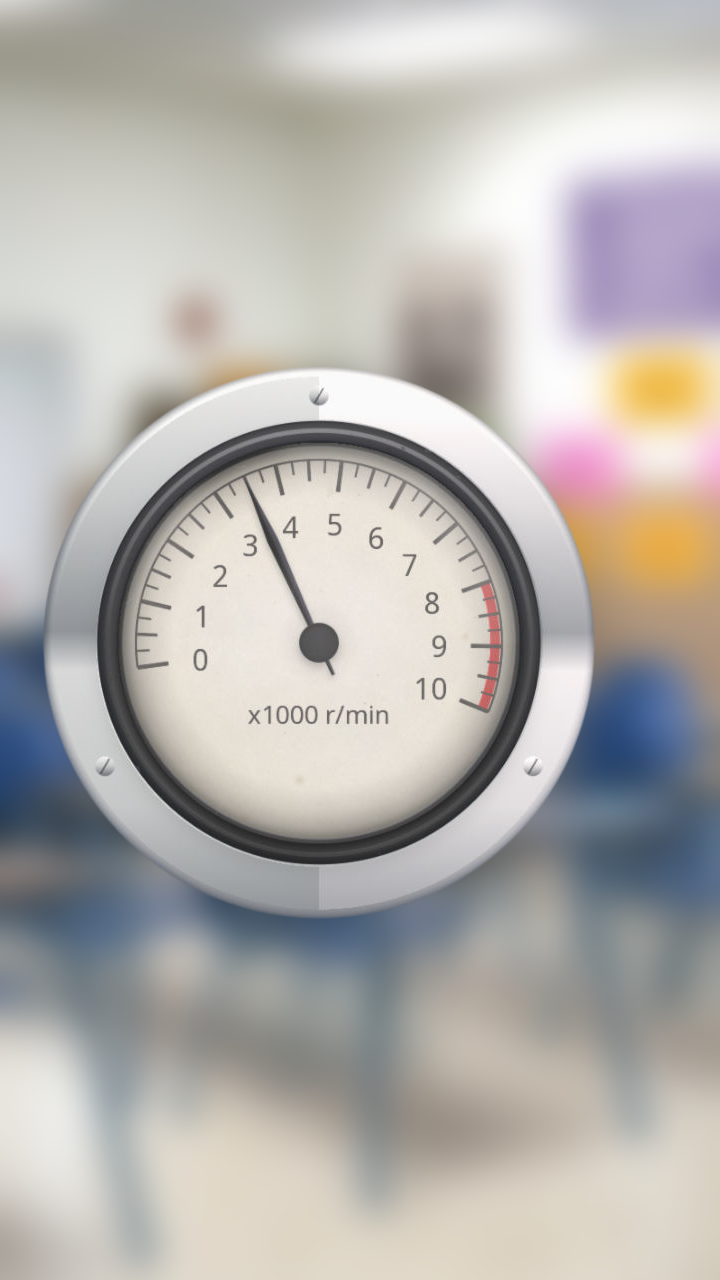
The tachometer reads 3500 rpm
